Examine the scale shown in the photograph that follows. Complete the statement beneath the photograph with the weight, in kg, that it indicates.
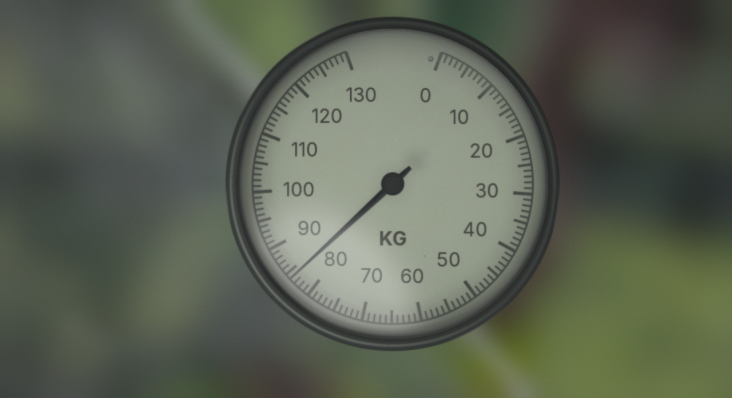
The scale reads 84 kg
